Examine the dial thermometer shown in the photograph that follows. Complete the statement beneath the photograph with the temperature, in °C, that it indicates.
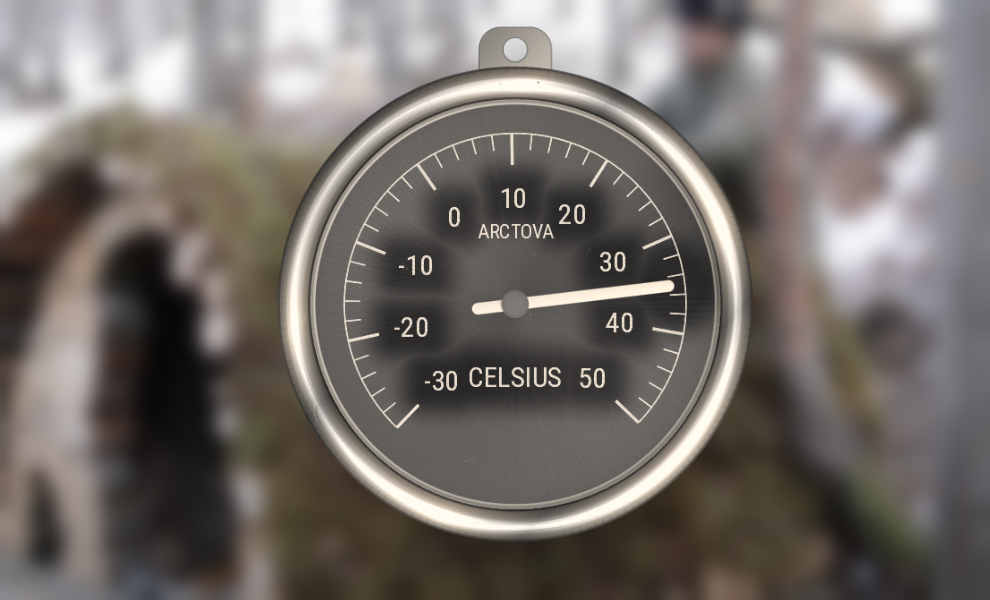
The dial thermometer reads 35 °C
